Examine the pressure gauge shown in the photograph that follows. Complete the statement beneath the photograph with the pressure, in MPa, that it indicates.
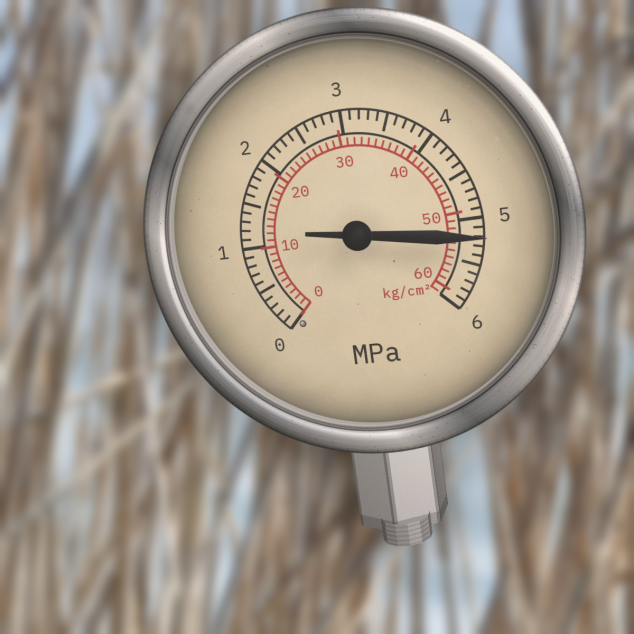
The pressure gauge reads 5.2 MPa
